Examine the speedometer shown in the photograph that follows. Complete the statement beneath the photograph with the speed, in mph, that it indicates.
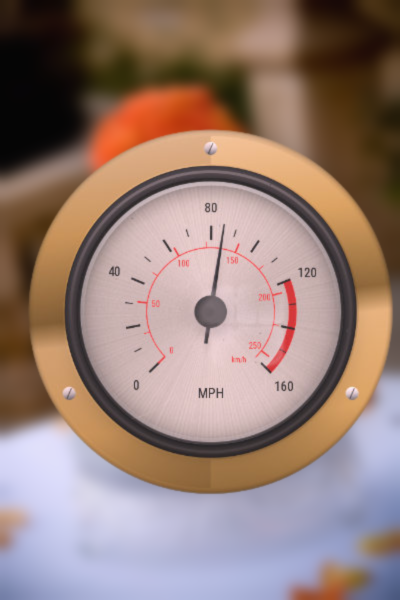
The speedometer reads 85 mph
